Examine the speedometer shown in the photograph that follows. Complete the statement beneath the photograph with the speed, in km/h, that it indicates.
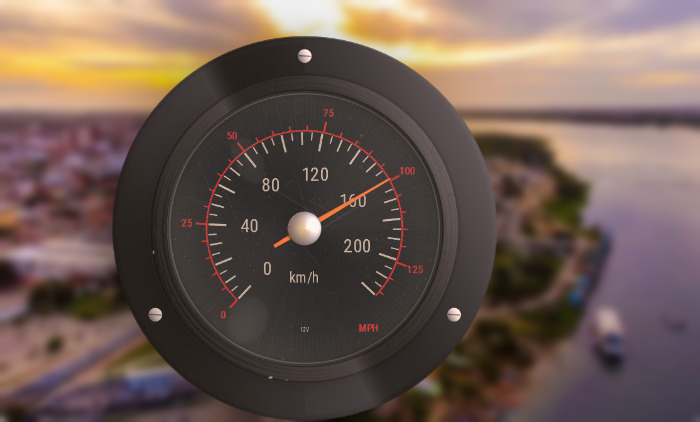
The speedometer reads 160 km/h
